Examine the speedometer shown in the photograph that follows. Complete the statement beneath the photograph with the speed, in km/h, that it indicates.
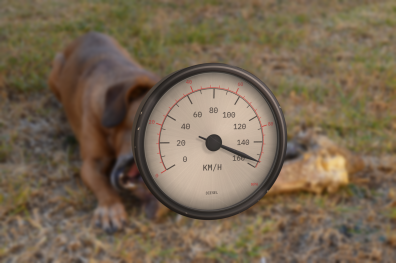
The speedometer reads 155 km/h
